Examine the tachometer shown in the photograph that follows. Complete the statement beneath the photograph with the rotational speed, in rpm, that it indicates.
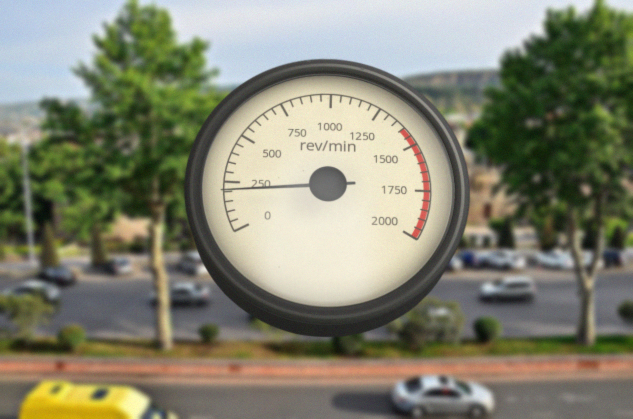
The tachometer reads 200 rpm
